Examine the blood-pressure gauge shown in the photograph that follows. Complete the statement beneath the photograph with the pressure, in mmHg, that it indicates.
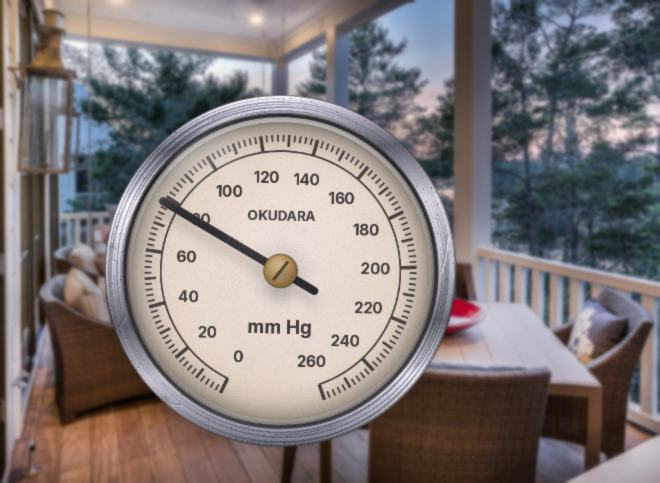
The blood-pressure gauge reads 78 mmHg
